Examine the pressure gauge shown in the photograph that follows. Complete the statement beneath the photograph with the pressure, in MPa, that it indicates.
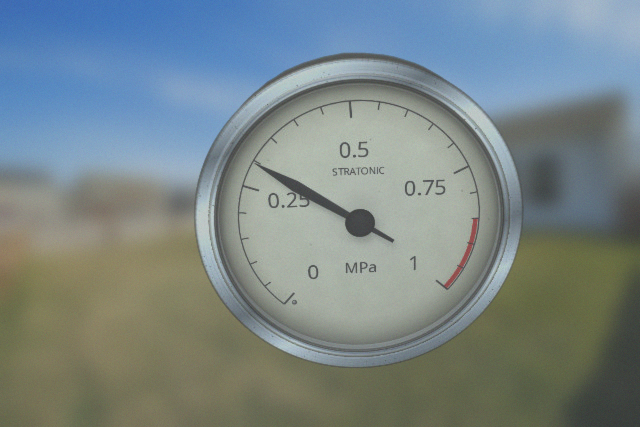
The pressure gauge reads 0.3 MPa
